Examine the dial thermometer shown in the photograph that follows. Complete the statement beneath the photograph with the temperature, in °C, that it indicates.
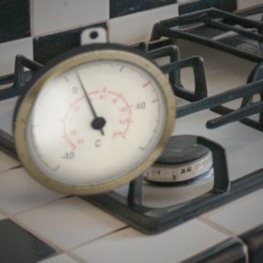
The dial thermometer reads 4 °C
